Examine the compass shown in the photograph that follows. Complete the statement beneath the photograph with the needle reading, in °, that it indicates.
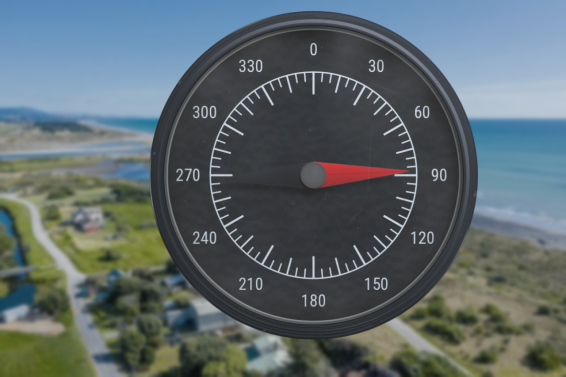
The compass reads 87.5 °
